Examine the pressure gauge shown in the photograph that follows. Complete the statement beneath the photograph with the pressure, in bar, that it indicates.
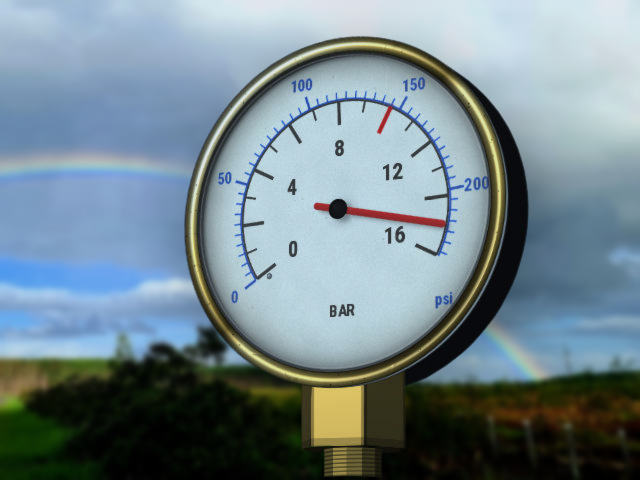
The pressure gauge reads 15 bar
